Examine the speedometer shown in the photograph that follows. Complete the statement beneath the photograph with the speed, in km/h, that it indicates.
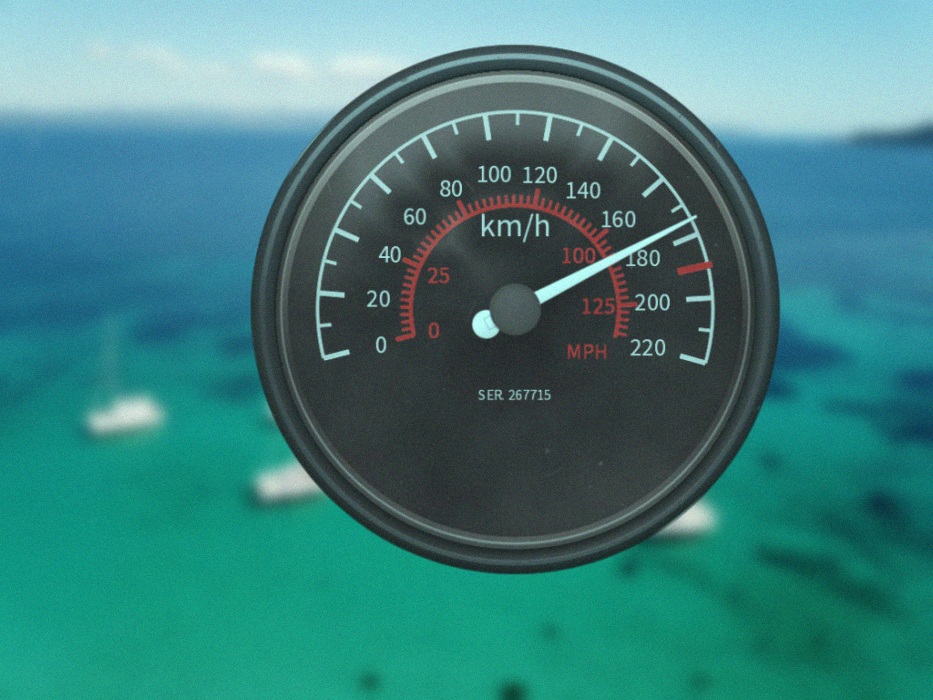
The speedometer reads 175 km/h
